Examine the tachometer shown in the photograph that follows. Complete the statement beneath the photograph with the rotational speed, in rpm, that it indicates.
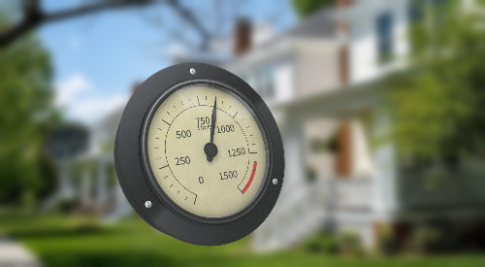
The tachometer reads 850 rpm
